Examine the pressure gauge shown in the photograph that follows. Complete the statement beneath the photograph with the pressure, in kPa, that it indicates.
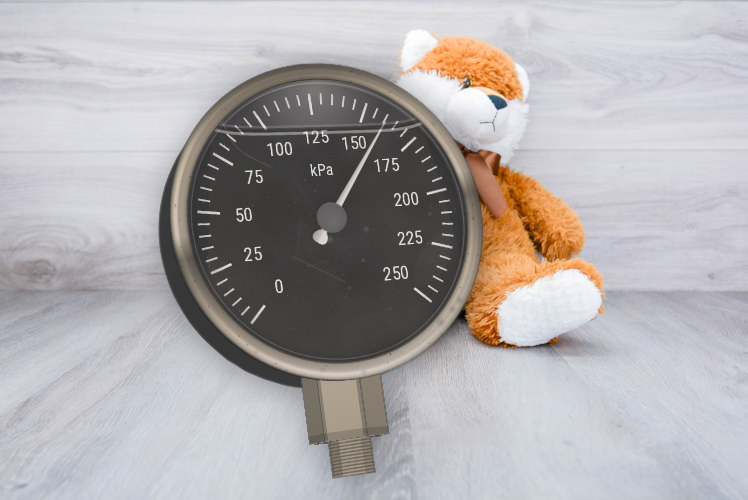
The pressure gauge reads 160 kPa
